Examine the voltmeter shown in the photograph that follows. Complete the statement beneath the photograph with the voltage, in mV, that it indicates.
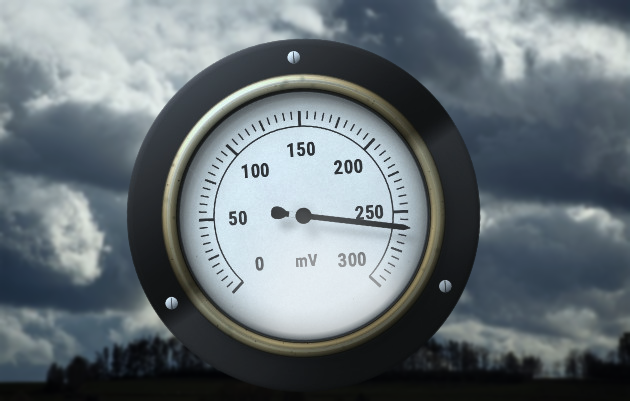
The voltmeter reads 260 mV
